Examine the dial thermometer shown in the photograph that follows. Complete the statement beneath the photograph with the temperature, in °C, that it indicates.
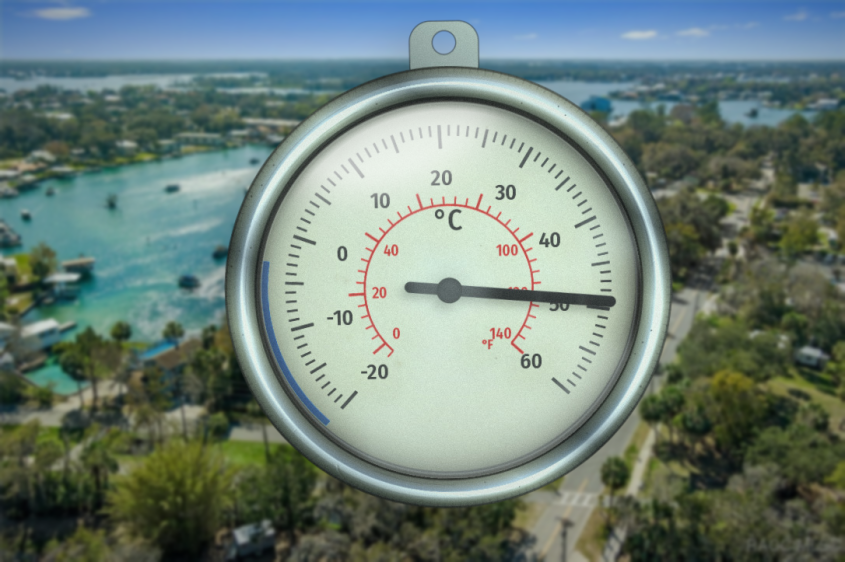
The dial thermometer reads 49 °C
